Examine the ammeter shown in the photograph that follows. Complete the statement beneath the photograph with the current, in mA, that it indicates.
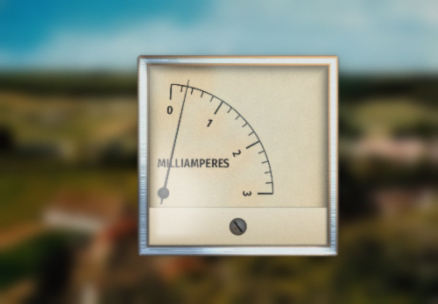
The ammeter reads 0.3 mA
